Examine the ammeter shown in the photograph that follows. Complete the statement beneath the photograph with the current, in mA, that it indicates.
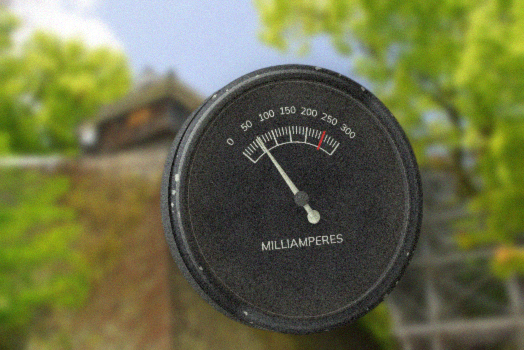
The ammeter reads 50 mA
